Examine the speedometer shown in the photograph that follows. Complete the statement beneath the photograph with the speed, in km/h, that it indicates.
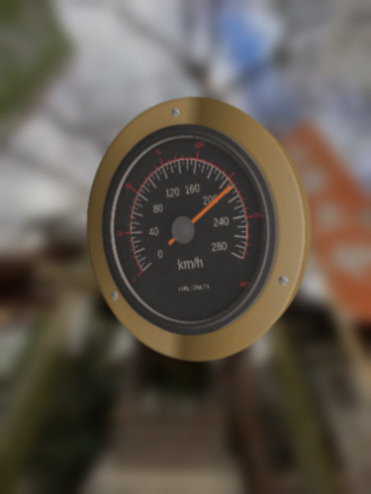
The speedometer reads 210 km/h
